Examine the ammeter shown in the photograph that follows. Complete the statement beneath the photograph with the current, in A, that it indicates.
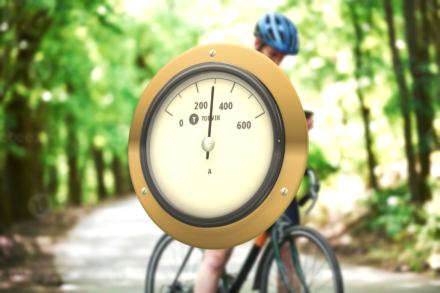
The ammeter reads 300 A
